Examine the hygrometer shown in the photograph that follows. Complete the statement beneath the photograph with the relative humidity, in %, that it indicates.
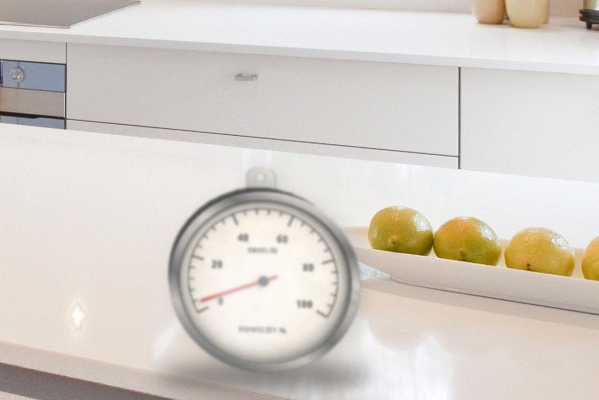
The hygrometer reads 4 %
